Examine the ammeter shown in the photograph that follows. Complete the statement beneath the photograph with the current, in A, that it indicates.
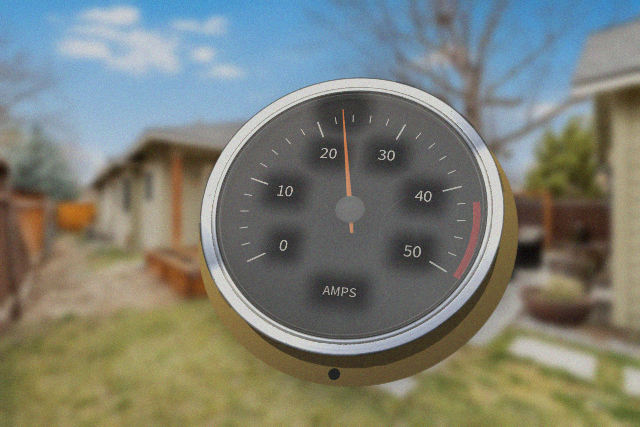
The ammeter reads 23 A
